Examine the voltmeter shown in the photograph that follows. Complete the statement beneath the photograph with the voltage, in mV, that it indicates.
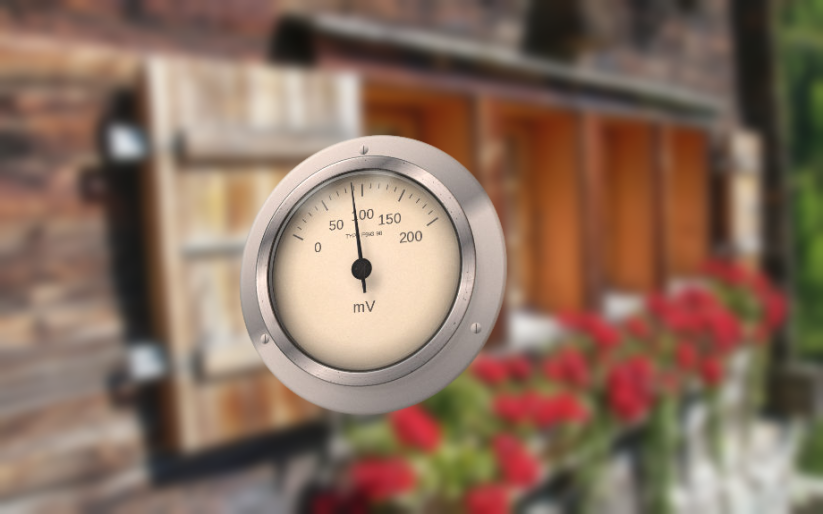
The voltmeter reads 90 mV
